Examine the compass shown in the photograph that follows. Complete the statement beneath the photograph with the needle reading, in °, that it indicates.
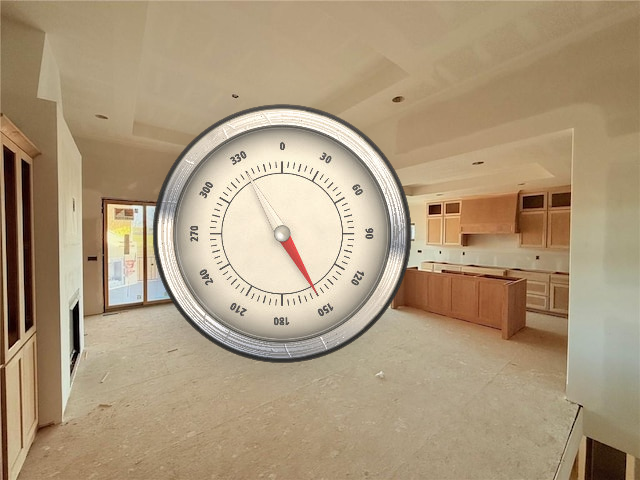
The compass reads 150 °
